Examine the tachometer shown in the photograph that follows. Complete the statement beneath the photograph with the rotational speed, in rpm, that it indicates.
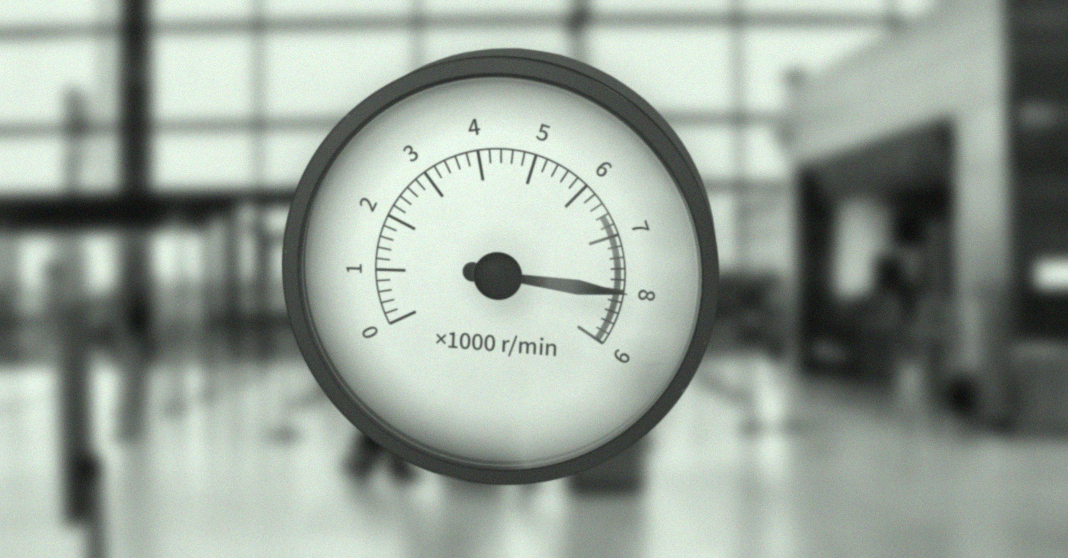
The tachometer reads 8000 rpm
